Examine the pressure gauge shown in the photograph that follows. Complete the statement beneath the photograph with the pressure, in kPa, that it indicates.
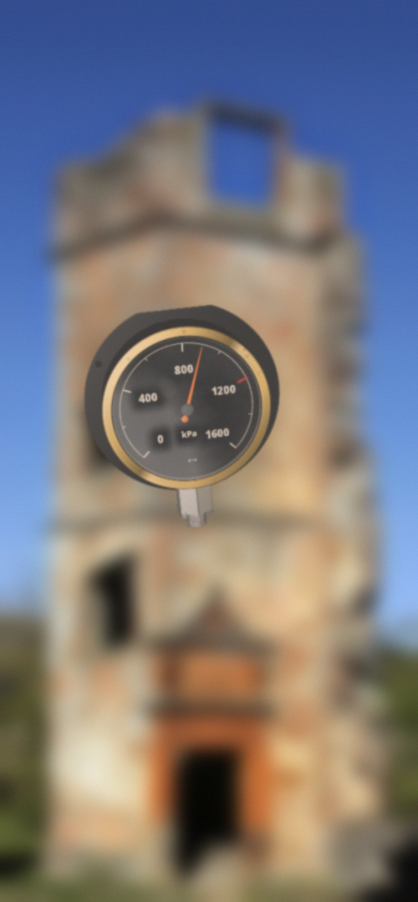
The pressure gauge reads 900 kPa
